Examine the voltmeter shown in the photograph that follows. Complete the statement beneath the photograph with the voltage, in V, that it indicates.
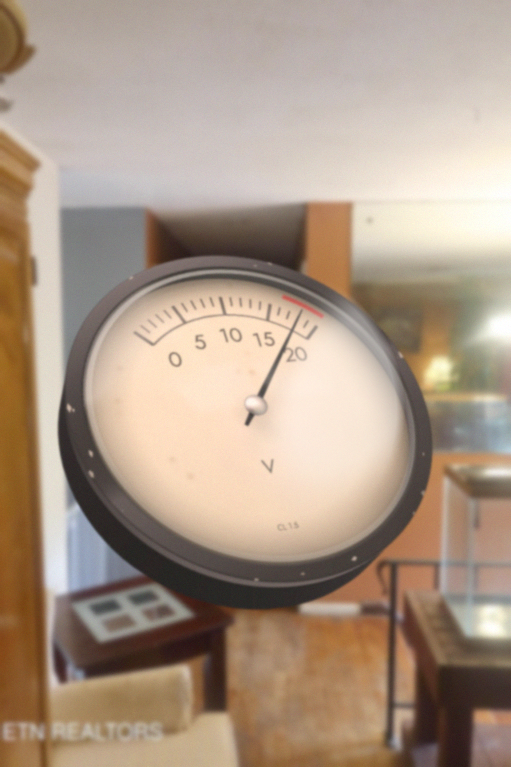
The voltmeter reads 18 V
